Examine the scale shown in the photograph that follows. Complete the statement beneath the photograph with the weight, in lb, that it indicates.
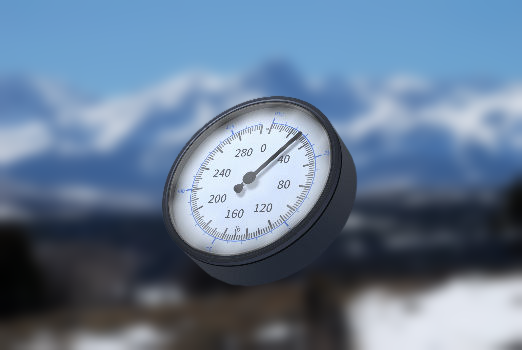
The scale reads 30 lb
